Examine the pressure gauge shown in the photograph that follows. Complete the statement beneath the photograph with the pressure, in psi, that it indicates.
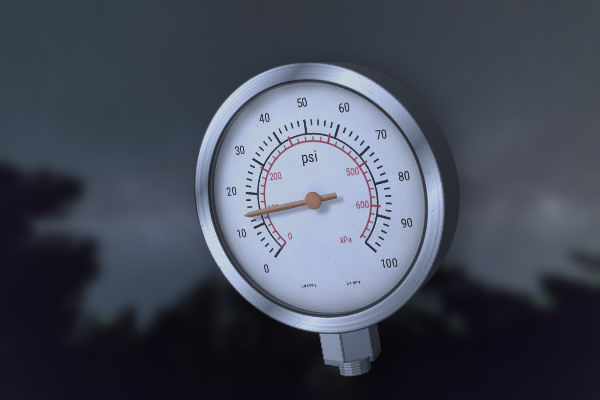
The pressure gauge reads 14 psi
